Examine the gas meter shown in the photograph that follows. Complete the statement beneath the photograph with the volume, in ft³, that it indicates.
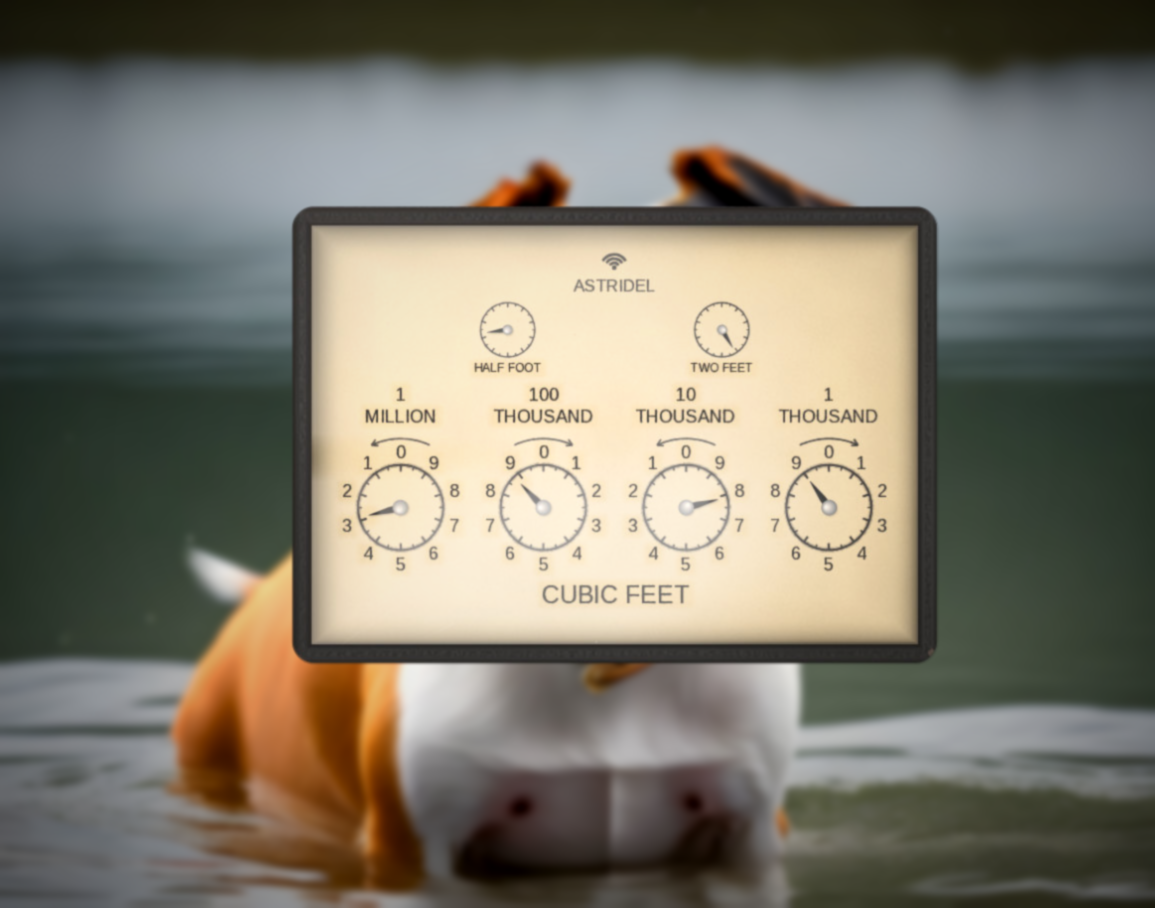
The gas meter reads 287900 ft³
